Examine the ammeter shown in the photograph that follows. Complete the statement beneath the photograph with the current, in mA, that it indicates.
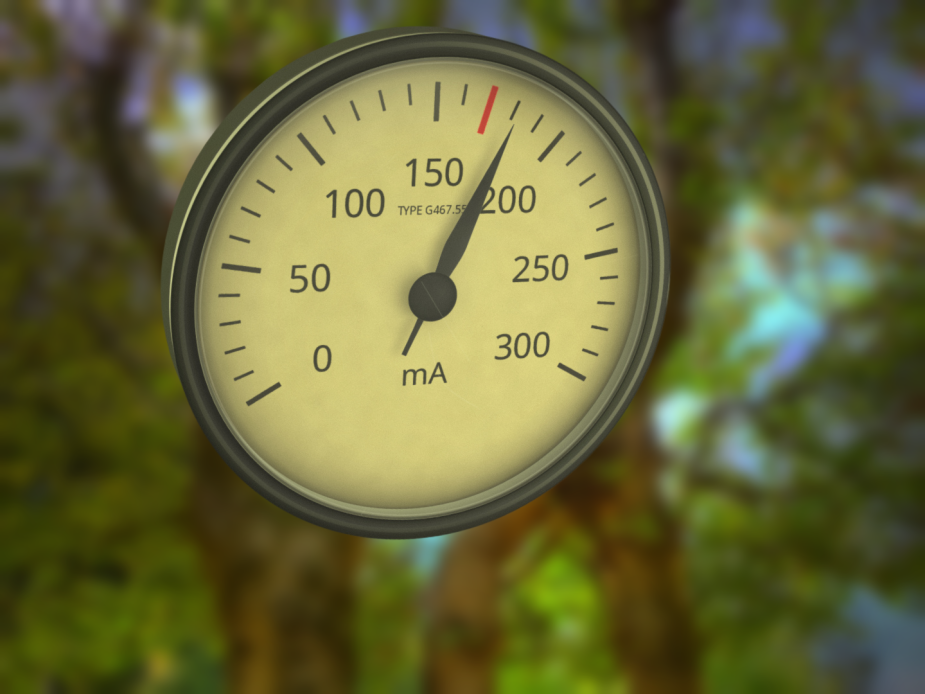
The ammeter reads 180 mA
